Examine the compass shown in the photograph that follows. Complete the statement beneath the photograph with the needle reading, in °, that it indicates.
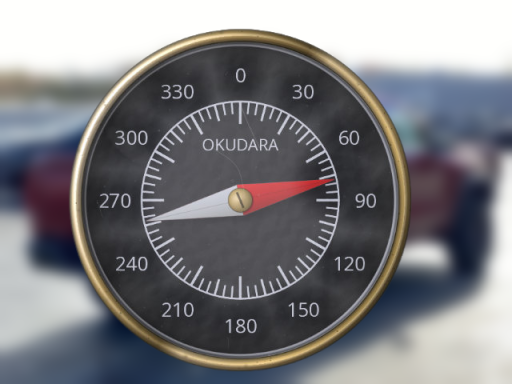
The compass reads 77.5 °
